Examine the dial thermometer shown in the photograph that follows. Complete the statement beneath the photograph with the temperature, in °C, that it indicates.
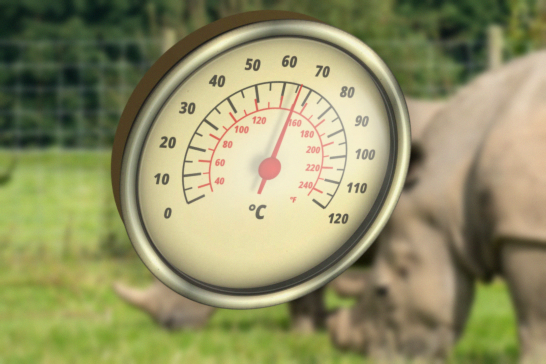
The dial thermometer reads 65 °C
